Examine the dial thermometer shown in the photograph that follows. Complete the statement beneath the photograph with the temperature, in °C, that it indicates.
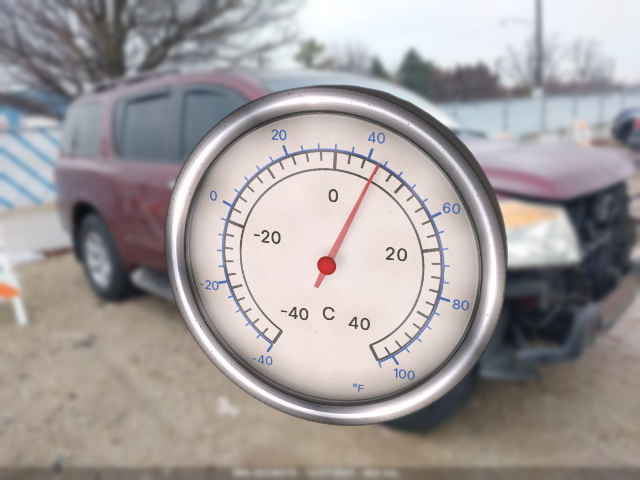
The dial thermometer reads 6 °C
